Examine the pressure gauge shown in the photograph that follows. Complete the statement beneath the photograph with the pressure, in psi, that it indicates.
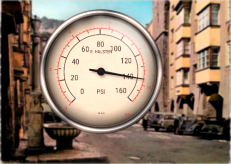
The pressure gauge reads 140 psi
